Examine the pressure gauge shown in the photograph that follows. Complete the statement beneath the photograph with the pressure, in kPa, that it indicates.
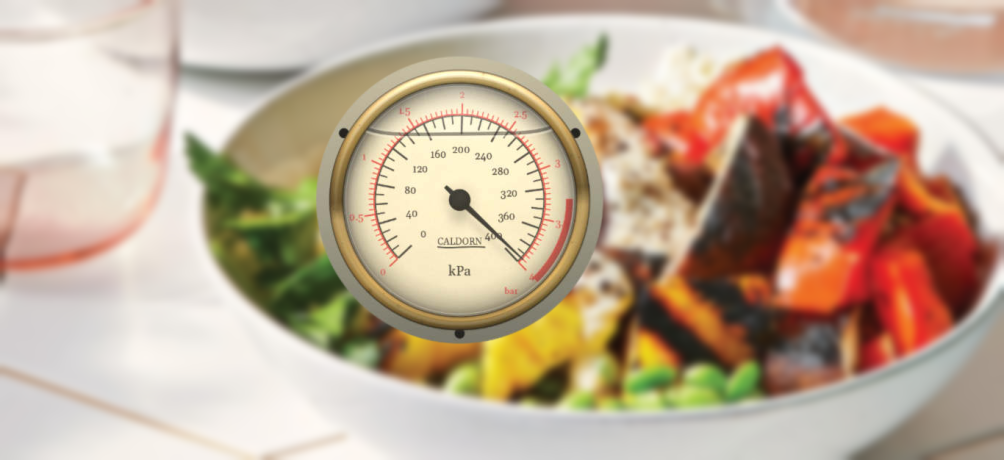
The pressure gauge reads 395 kPa
